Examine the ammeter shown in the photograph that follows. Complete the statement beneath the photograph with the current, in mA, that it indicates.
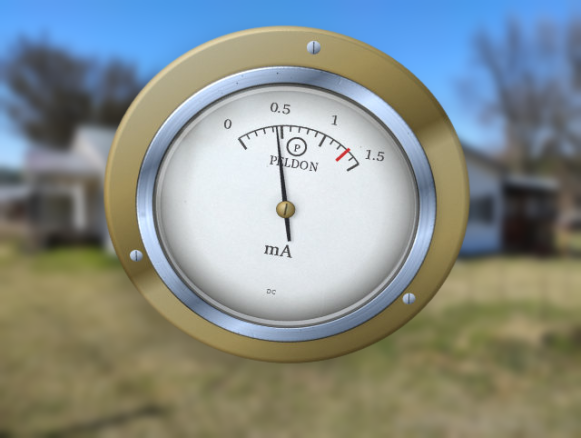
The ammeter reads 0.45 mA
